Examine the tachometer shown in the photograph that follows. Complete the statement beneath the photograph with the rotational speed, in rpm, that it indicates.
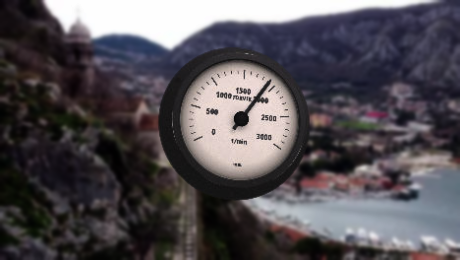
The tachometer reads 1900 rpm
